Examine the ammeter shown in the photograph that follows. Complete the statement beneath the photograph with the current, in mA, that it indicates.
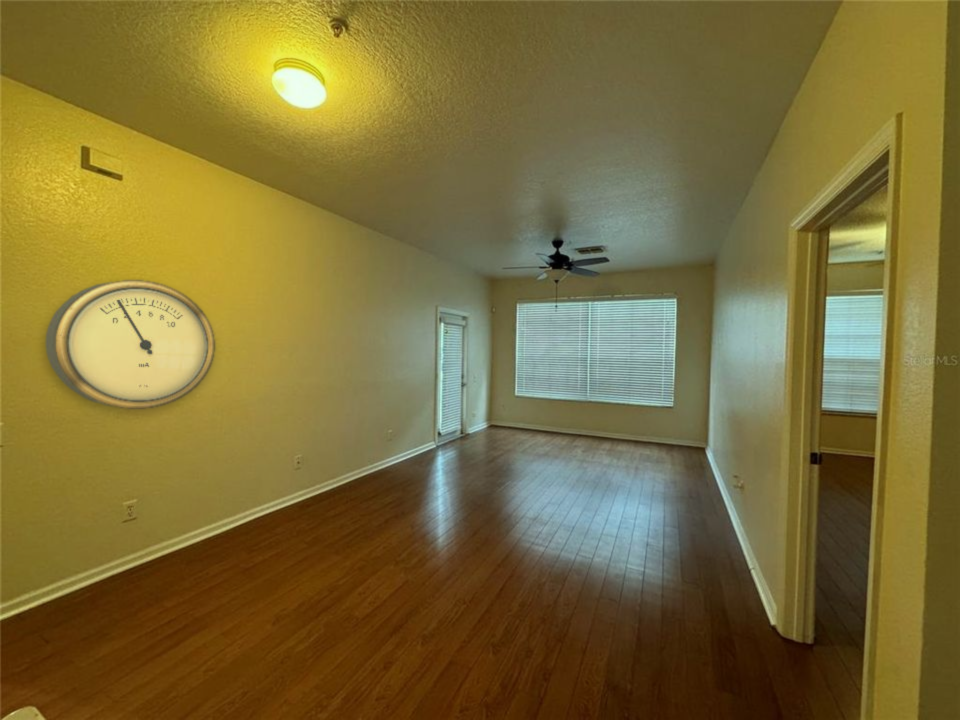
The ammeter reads 2 mA
